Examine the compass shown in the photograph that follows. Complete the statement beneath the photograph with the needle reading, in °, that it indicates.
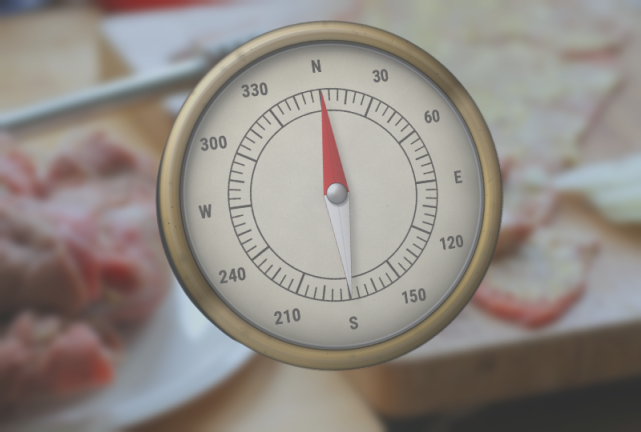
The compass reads 0 °
